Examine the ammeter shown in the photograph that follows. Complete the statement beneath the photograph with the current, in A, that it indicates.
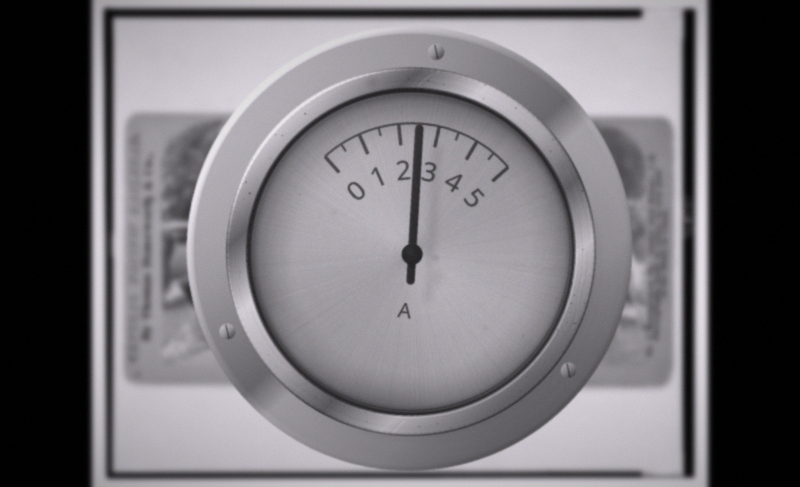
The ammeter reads 2.5 A
